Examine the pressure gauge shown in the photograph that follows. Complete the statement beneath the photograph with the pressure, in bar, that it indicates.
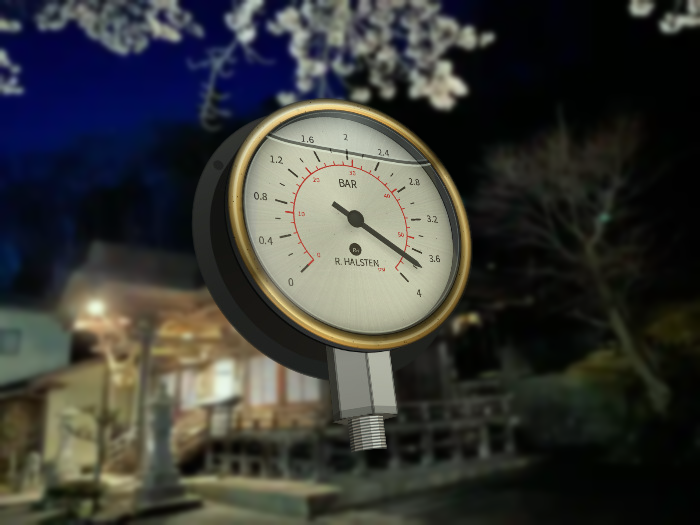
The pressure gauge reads 3.8 bar
